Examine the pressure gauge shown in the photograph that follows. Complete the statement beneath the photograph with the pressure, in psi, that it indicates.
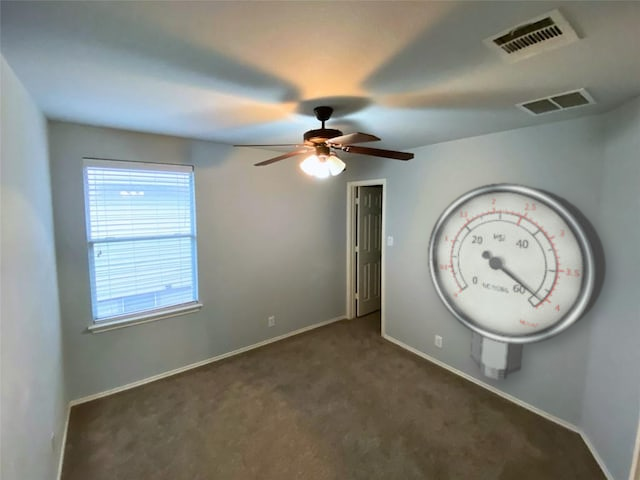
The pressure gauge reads 57.5 psi
